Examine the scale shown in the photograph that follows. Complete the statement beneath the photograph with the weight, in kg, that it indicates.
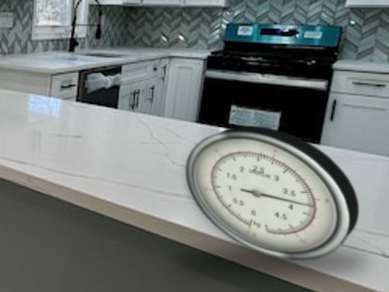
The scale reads 3.75 kg
